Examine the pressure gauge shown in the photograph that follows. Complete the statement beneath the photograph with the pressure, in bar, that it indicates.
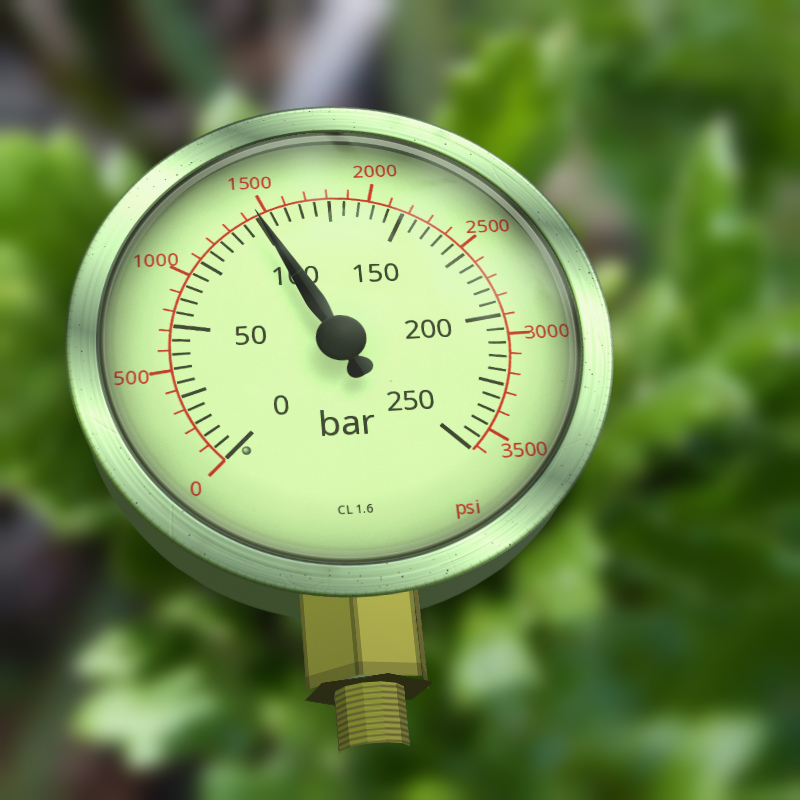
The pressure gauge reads 100 bar
